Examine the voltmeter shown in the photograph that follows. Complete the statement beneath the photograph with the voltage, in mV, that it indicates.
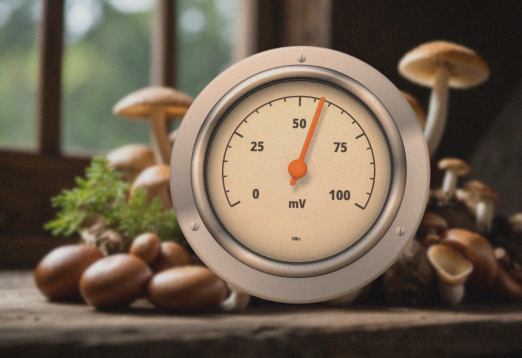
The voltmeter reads 57.5 mV
